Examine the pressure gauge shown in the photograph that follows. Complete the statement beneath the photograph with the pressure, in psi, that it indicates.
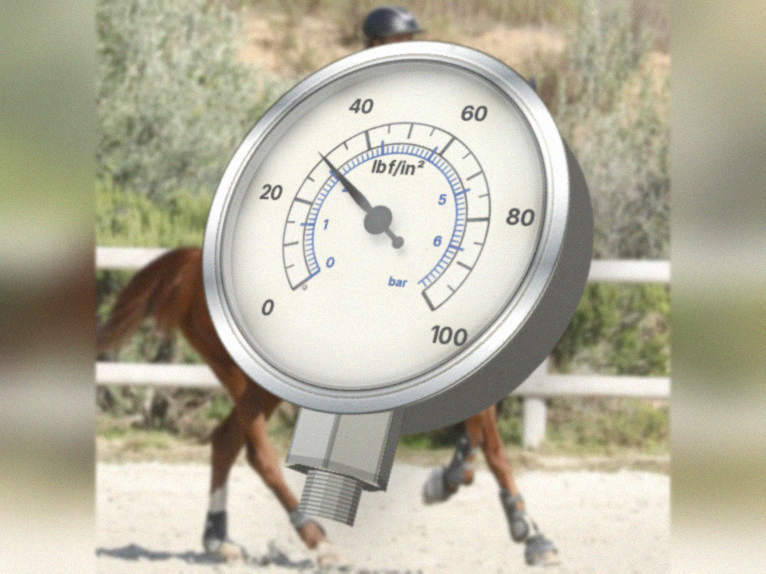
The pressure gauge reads 30 psi
